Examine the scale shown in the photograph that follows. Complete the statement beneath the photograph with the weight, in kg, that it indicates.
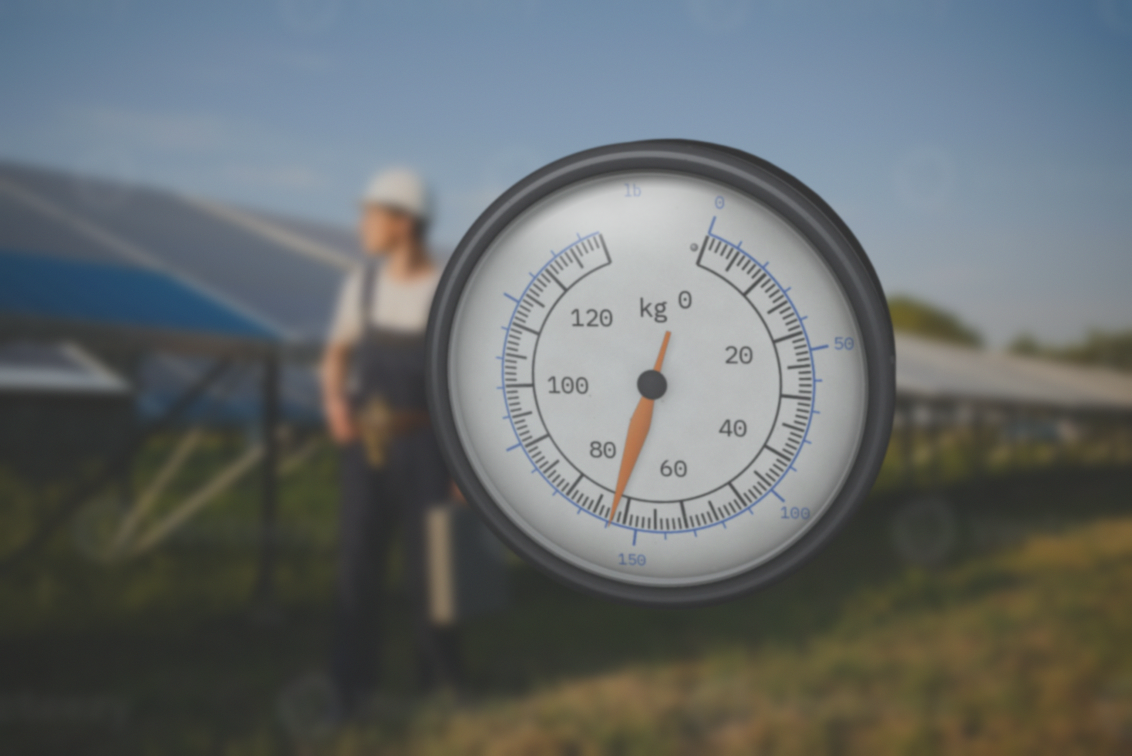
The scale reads 72 kg
